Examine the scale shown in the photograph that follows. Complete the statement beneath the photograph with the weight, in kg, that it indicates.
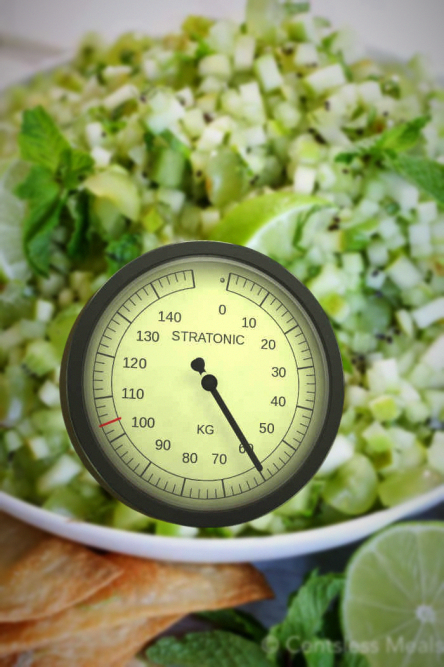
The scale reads 60 kg
